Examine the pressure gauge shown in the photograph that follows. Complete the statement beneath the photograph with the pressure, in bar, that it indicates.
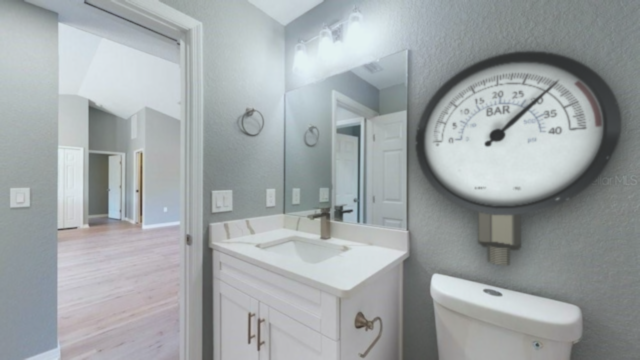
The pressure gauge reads 30 bar
